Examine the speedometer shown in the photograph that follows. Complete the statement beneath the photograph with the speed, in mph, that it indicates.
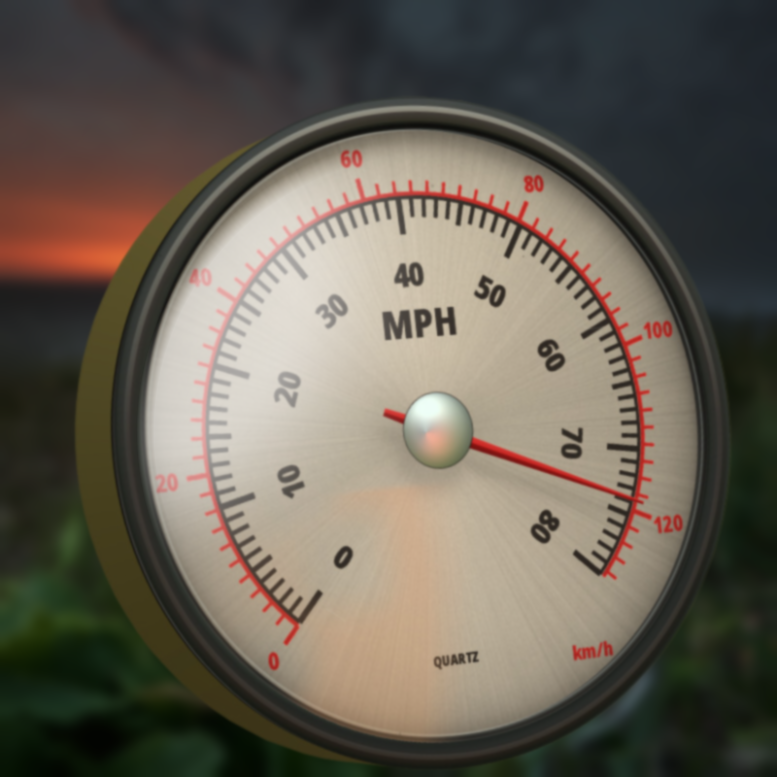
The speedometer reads 74 mph
